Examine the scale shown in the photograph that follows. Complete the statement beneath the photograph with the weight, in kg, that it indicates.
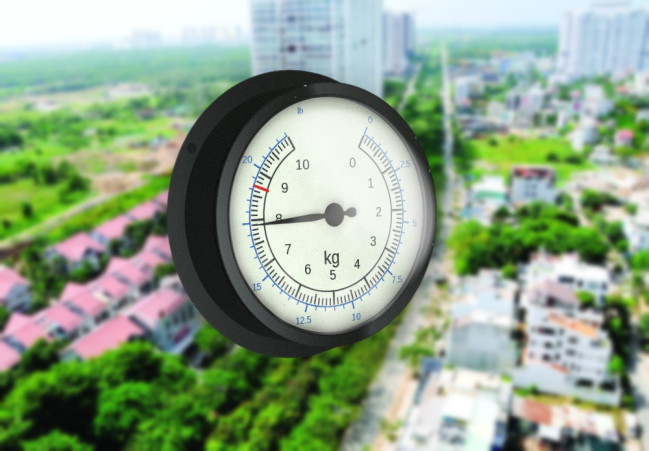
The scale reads 7.9 kg
